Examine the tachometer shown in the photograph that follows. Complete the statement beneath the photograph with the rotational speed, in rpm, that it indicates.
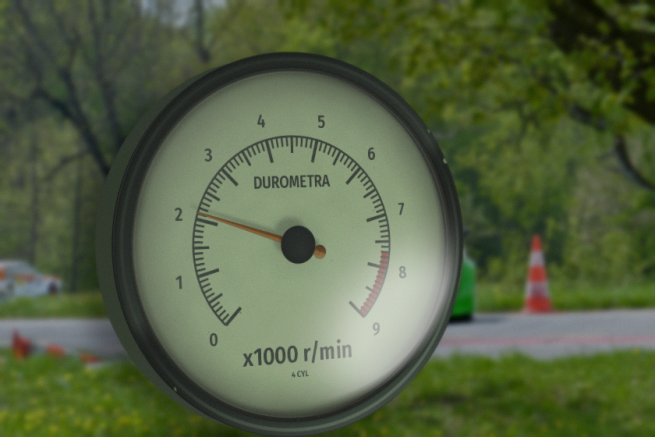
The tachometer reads 2100 rpm
